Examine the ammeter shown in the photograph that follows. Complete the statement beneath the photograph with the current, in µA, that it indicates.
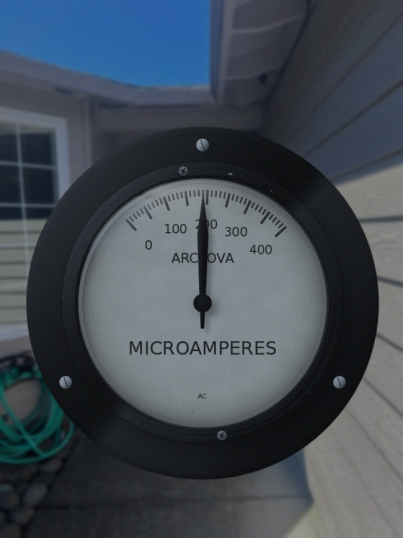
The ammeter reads 190 µA
